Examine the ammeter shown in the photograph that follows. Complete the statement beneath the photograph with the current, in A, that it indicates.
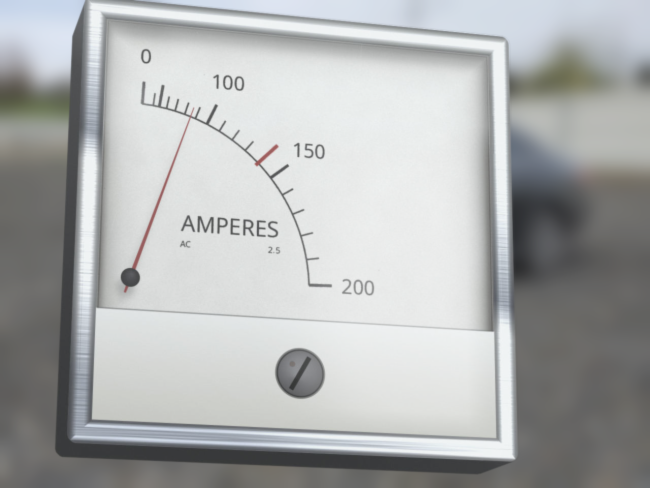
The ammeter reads 85 A
